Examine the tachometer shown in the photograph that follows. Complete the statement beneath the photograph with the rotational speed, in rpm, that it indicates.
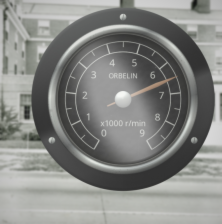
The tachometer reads 6500 rpm
